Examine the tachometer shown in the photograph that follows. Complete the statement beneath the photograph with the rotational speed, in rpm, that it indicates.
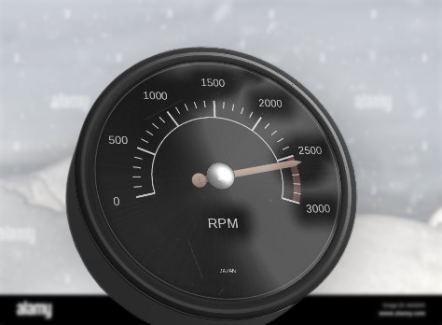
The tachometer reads 2600 rpm
